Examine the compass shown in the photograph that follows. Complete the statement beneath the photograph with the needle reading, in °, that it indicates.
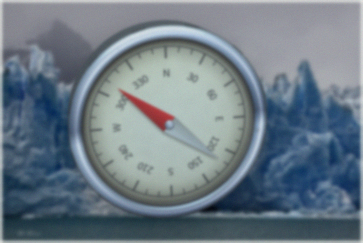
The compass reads 310 °
